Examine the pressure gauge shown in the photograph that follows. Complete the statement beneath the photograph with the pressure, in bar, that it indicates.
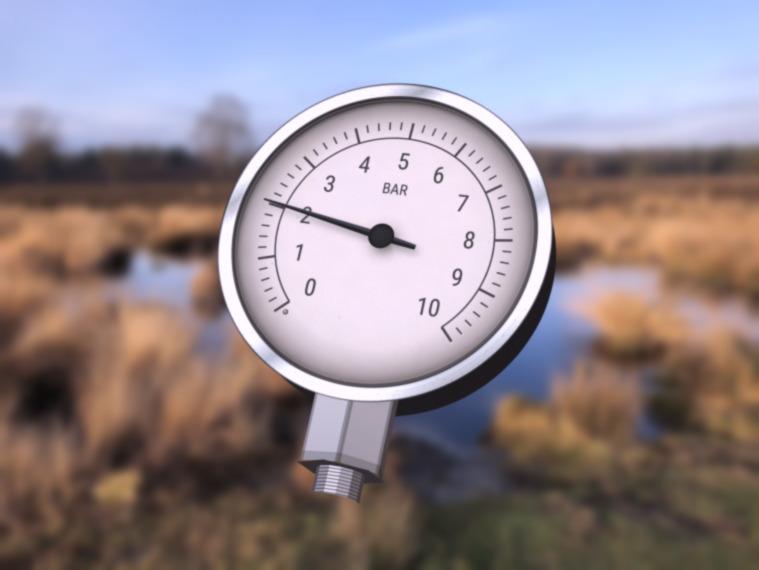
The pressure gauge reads 2 bar
